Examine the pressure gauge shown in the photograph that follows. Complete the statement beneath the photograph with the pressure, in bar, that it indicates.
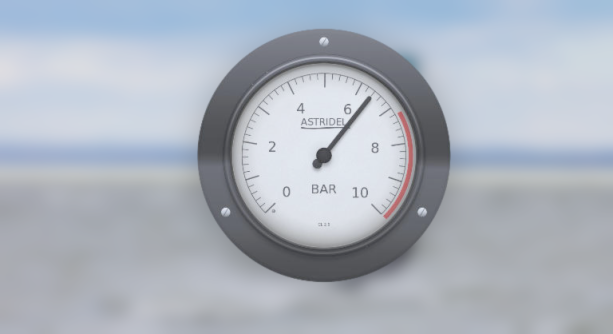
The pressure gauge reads 6.4 bar
